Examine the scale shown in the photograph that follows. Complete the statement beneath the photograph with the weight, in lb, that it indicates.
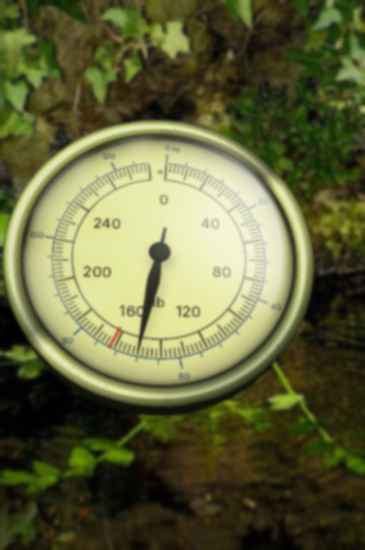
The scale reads 150 lb
